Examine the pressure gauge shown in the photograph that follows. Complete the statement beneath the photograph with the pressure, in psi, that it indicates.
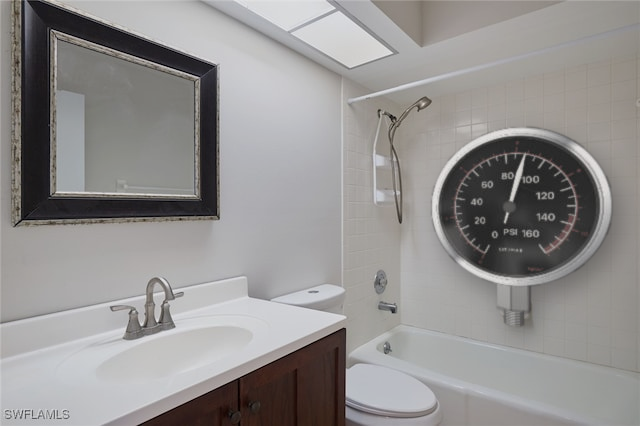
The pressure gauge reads 90 psi
